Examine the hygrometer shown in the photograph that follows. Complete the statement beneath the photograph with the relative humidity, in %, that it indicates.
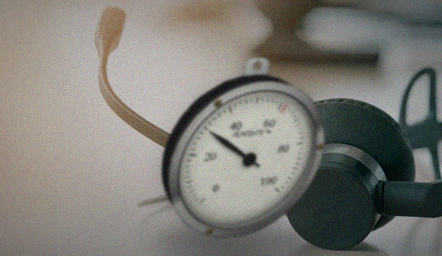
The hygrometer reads 30 %
